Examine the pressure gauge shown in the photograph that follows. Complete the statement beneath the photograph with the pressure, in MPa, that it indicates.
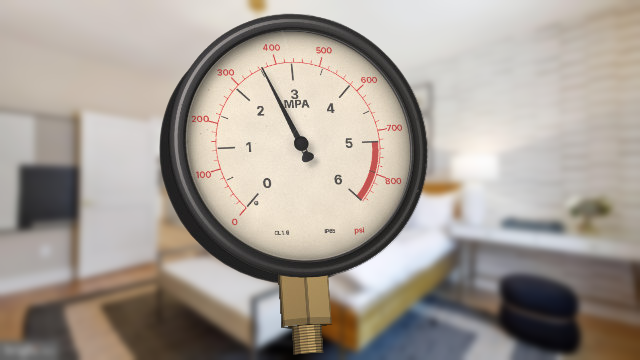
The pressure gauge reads 2.5 MPa
